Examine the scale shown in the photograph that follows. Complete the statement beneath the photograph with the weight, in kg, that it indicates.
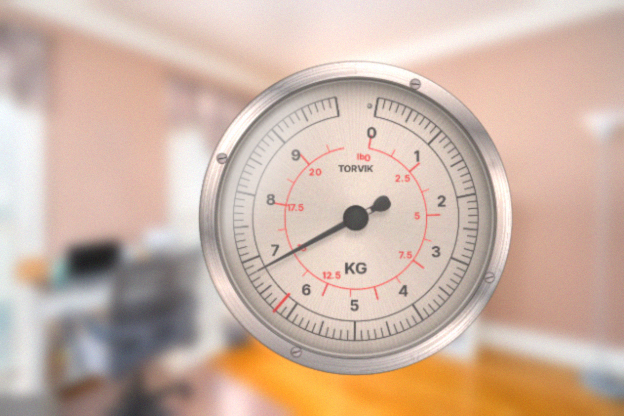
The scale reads 6.8 kg
